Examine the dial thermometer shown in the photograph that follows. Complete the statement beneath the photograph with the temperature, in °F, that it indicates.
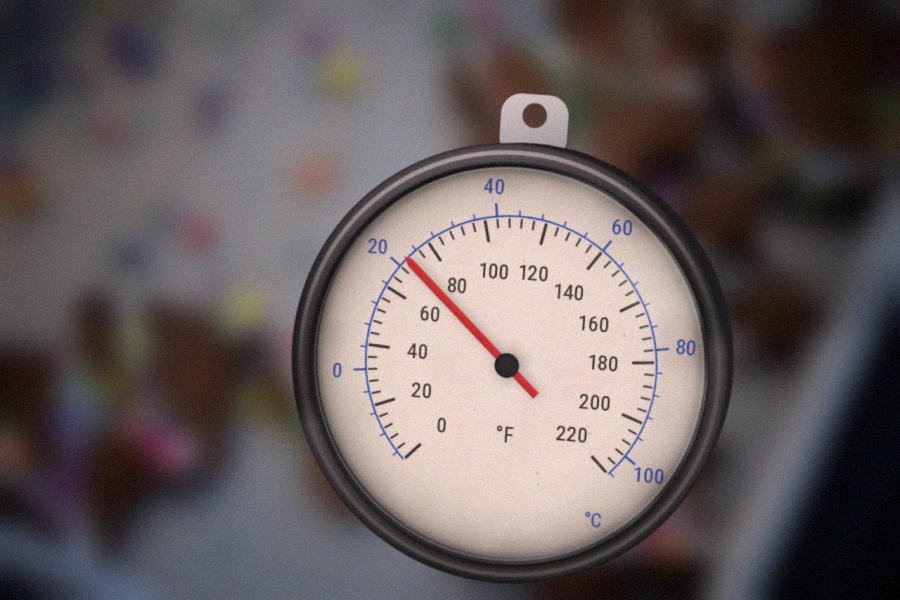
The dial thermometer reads 72 °F
